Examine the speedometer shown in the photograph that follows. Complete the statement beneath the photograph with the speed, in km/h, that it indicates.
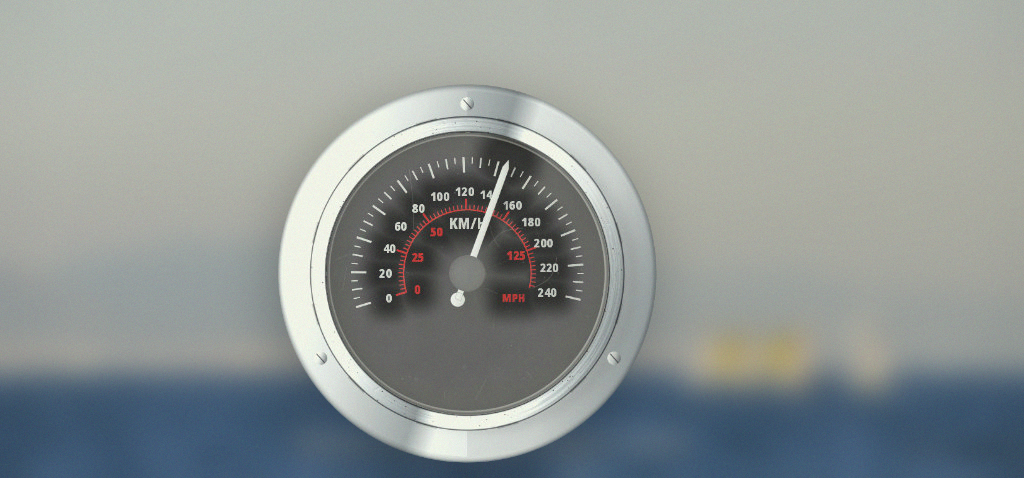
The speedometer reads 145 km/h
